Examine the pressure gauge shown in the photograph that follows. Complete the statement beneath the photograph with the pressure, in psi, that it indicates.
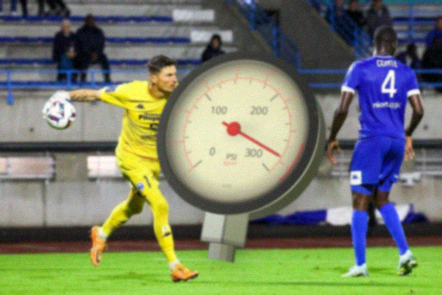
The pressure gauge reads 280 psi
